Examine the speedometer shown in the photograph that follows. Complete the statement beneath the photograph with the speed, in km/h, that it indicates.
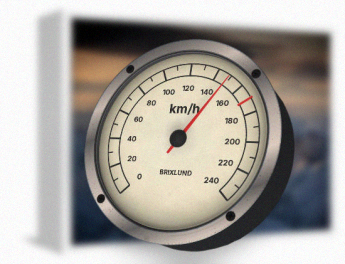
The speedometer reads 150 km/h
